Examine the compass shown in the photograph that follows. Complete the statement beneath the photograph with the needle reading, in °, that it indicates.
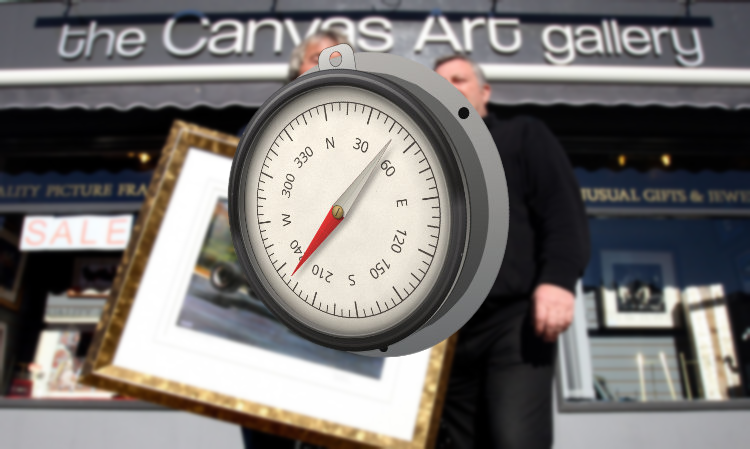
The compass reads 230 °
